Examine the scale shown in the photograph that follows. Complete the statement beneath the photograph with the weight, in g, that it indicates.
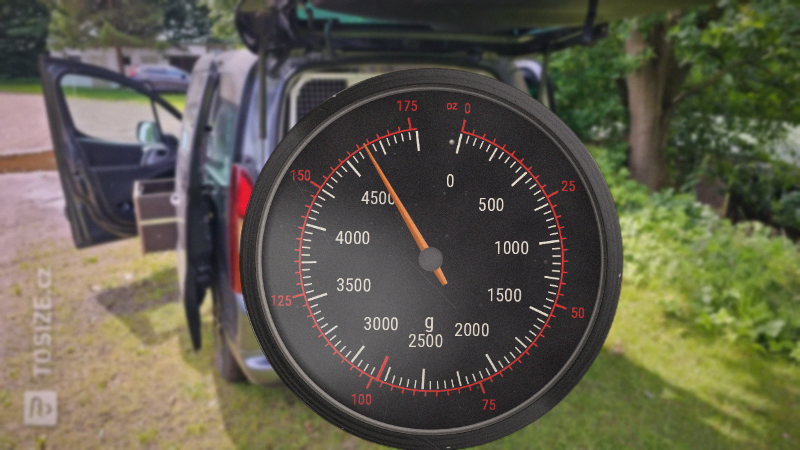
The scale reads 4650 g
